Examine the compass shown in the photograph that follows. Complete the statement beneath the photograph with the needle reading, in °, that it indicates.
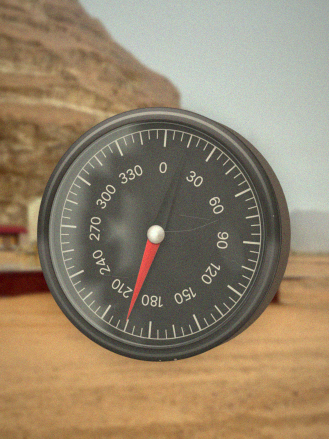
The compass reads 195 °
